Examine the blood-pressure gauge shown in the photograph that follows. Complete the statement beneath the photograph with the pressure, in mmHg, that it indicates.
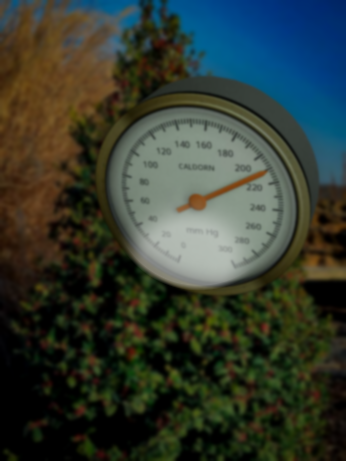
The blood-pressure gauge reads 210 mmHg
